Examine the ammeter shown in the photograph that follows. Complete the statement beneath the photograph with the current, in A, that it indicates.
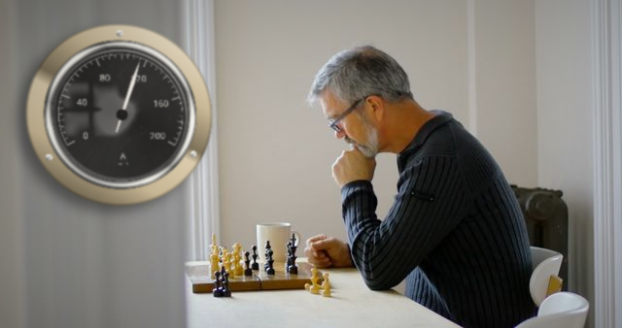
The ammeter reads 115 A
